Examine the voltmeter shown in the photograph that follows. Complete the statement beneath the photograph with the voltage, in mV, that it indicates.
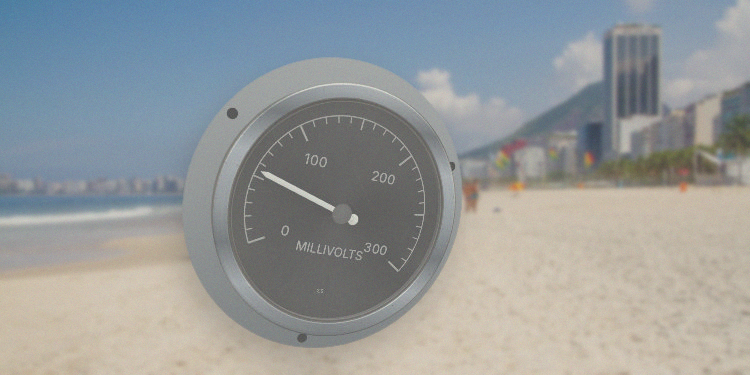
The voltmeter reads 55 mV
